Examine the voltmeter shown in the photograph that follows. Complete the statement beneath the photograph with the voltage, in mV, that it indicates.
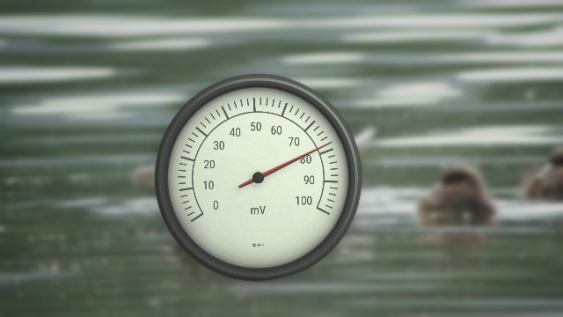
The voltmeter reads 78 mV
